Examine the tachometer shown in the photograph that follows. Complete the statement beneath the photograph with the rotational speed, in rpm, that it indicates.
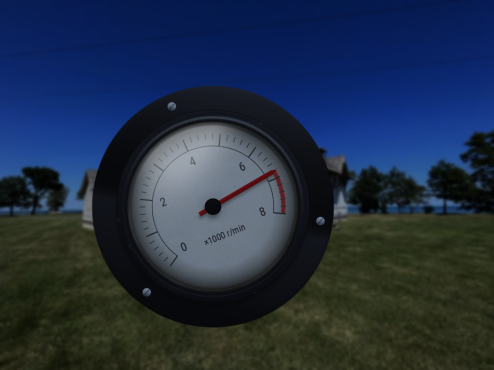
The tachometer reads 6800 rpm
